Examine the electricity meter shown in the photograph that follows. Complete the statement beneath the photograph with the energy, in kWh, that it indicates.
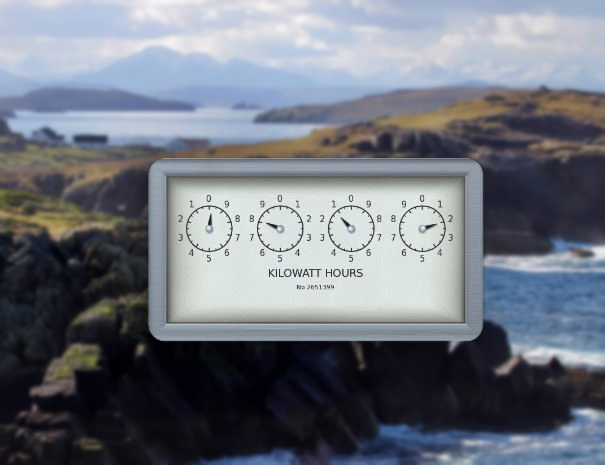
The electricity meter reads 9812 kWh
